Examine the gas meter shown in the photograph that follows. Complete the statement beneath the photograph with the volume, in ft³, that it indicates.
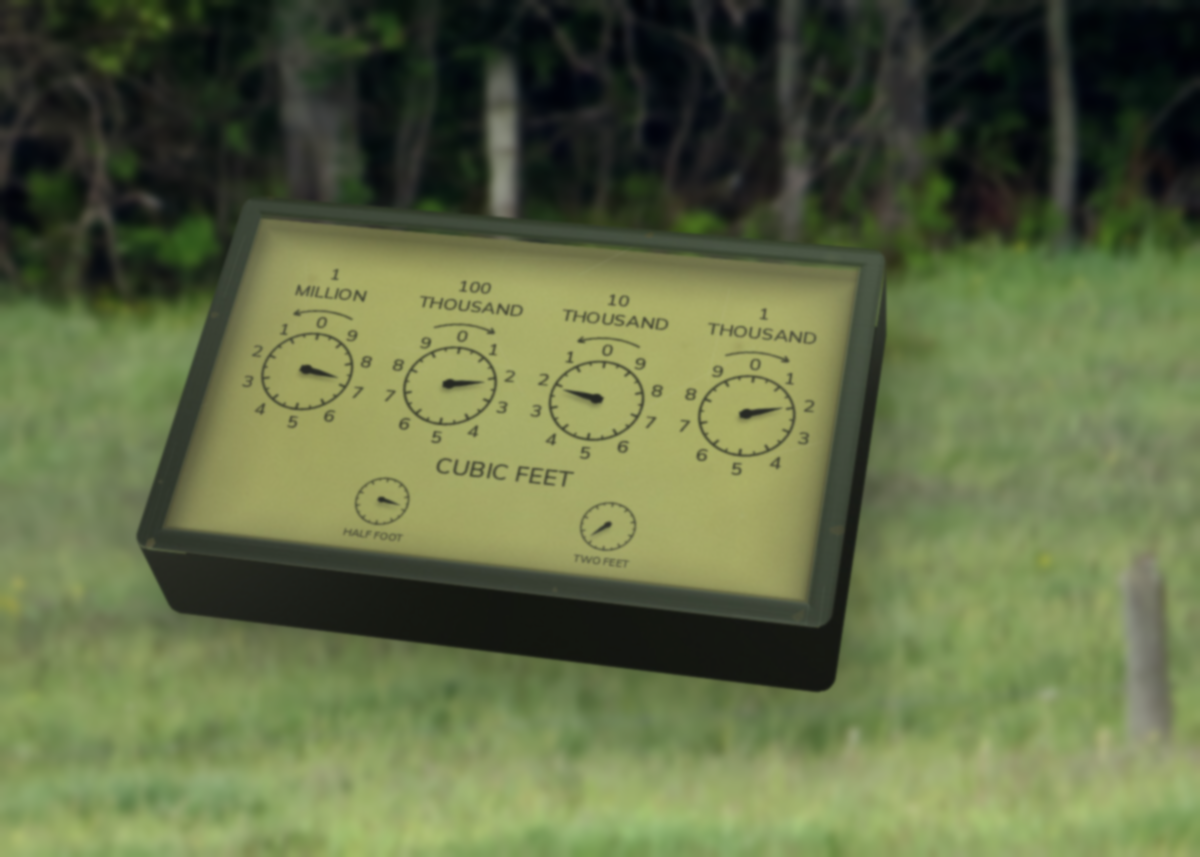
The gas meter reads 722200 ft³
